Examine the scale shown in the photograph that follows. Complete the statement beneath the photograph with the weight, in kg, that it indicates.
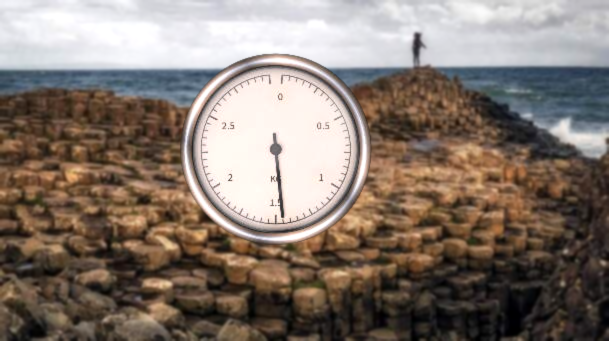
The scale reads 1.45 kg
